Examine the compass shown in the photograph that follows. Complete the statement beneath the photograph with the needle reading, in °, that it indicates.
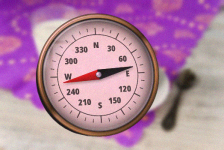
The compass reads 260 °
